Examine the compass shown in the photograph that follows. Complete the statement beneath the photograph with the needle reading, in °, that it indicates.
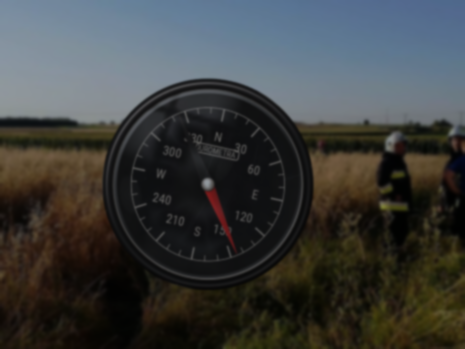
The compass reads 145 °
